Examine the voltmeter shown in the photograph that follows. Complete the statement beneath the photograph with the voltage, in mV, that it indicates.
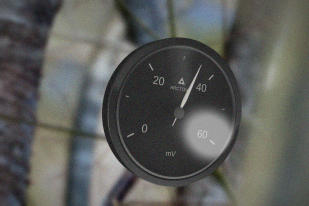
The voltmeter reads 35 mV
